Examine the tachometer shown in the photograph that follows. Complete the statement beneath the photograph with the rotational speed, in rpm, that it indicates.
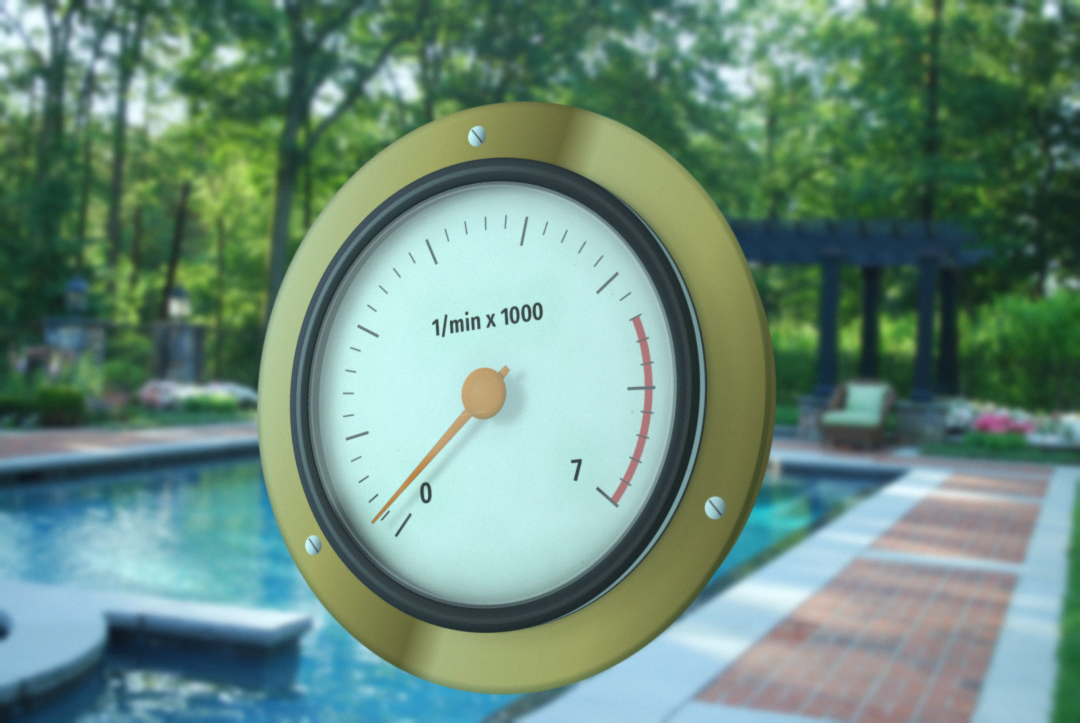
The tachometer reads 200 rpm
